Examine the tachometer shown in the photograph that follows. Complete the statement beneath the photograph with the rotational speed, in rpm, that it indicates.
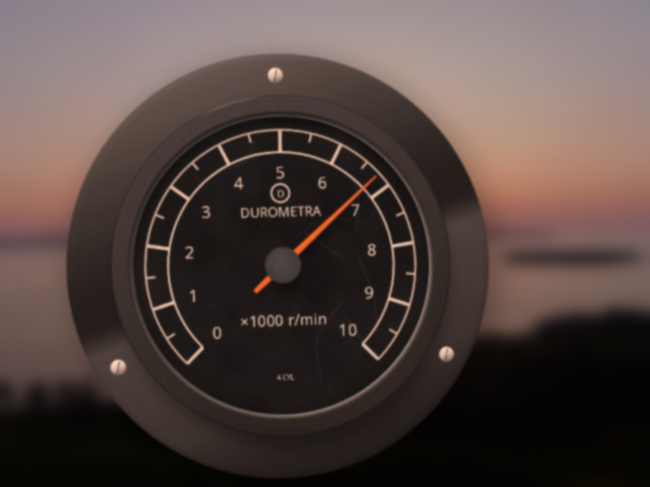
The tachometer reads 6750 rpm
